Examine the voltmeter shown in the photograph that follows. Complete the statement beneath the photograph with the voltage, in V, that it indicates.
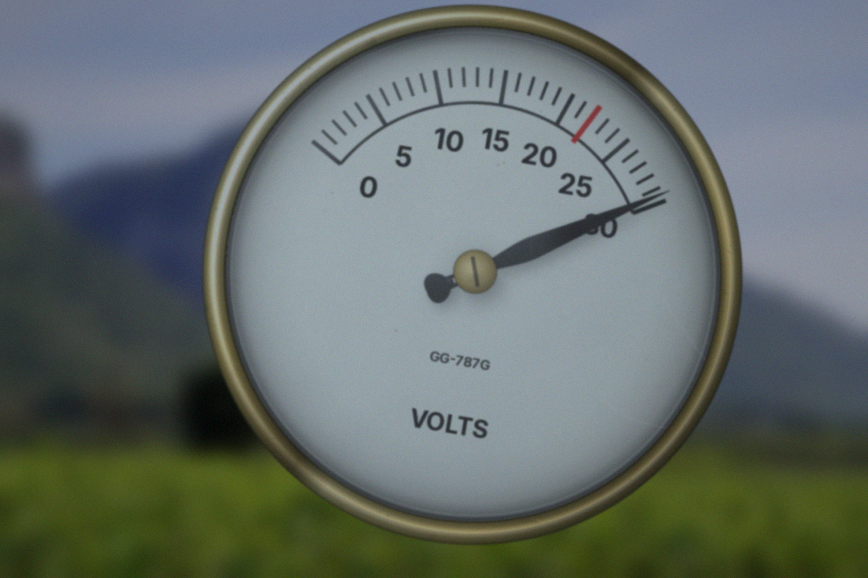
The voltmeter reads 29.5 V
